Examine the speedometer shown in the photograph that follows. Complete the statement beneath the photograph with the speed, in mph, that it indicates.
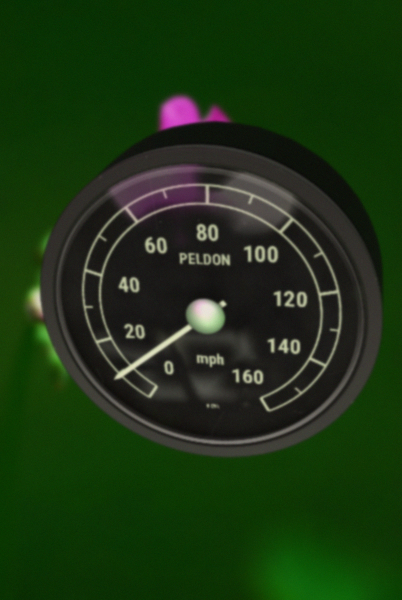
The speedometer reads 10 mph
